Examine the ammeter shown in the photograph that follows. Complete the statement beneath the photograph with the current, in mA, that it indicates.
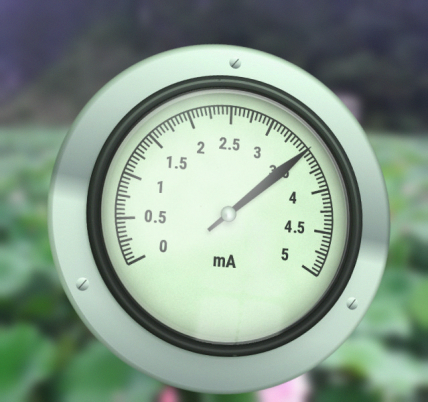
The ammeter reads 3.5 mA
